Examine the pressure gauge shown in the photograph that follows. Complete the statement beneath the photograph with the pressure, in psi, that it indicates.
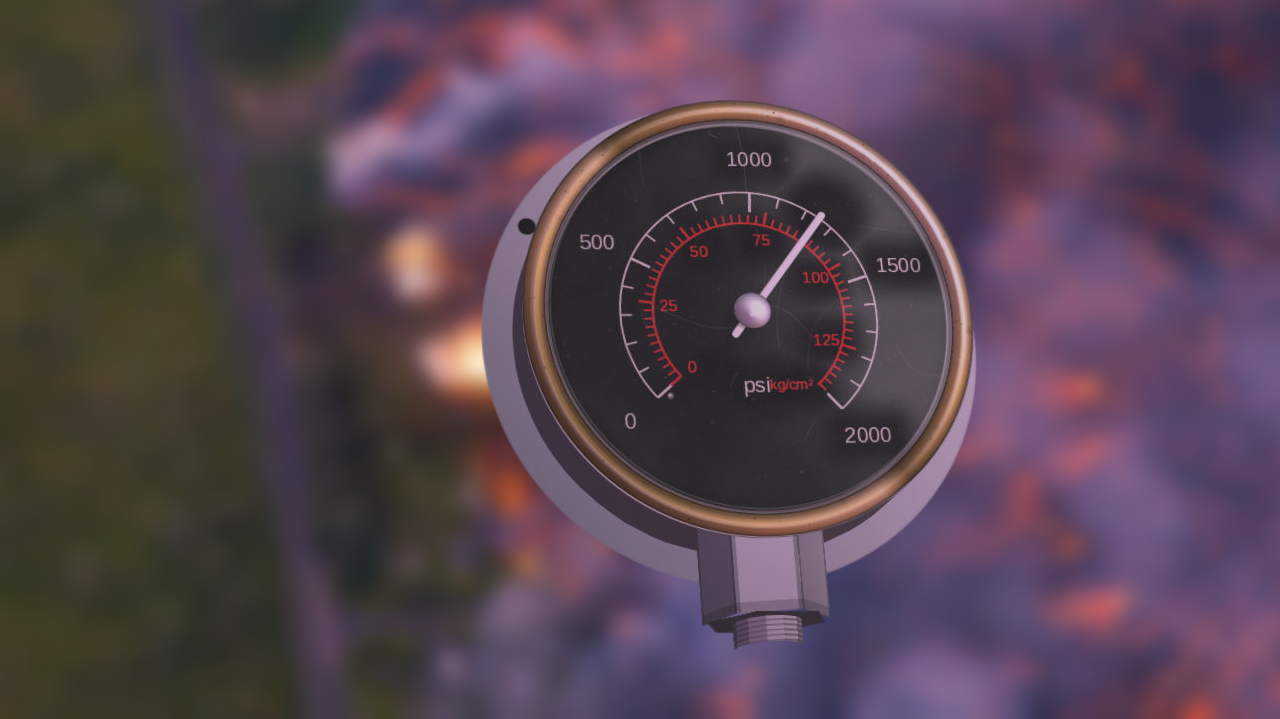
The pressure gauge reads 1250 psi
